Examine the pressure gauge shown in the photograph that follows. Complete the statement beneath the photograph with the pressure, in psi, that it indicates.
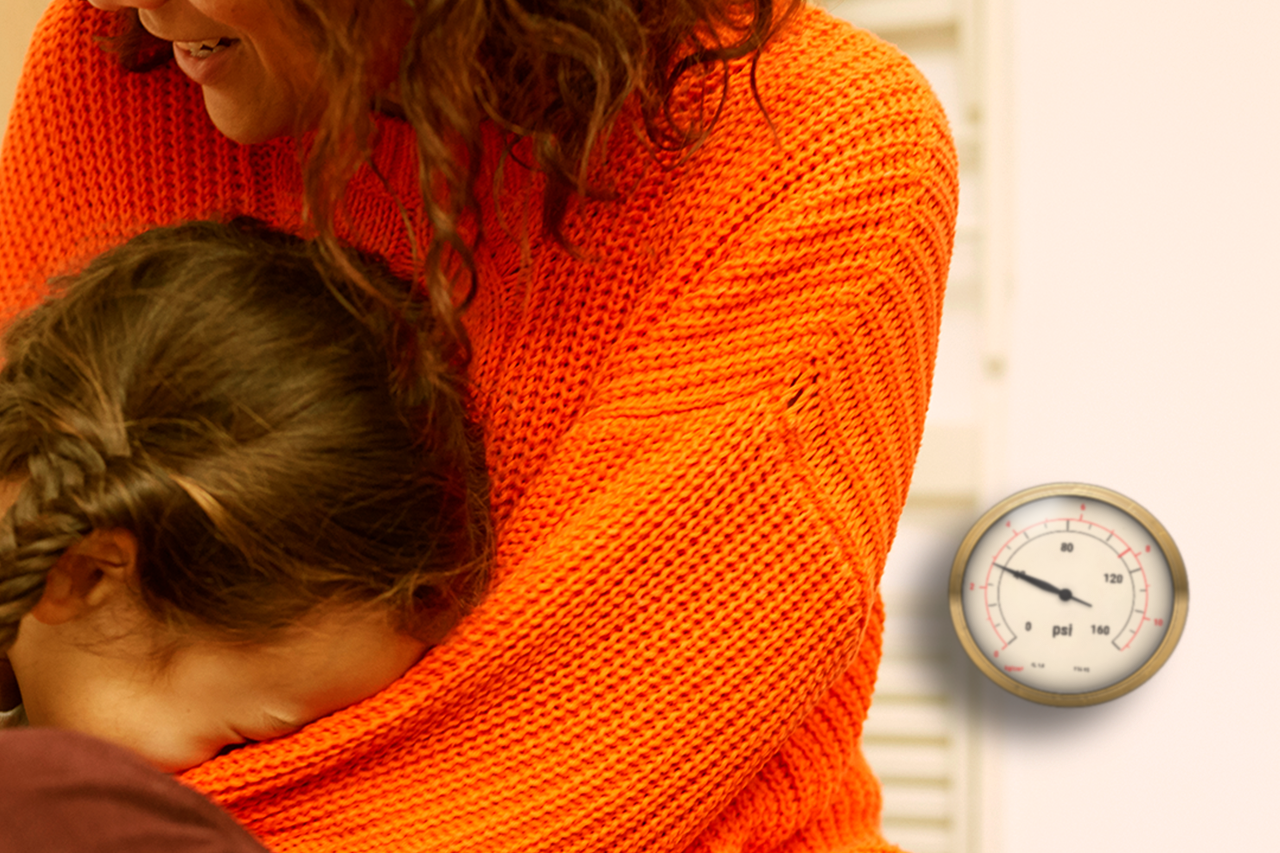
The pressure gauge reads 40 psi
